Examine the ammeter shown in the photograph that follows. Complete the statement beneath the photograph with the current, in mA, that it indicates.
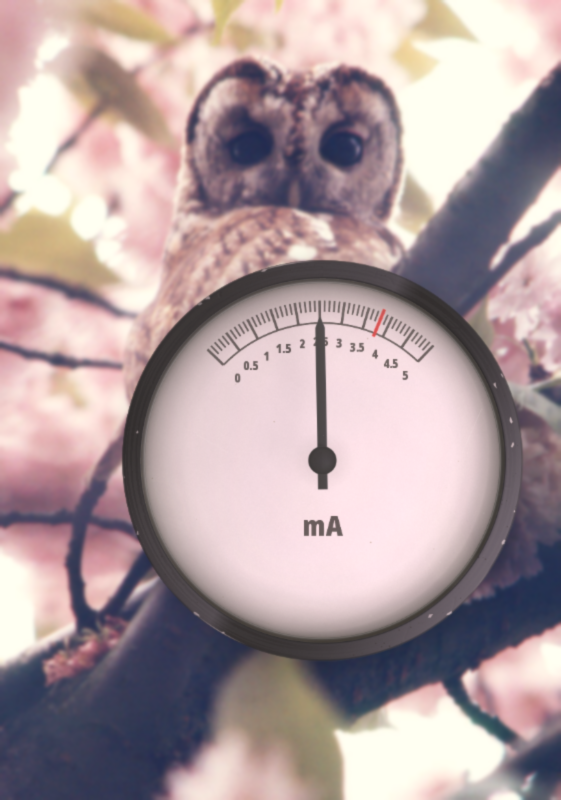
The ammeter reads 2.5 mA
